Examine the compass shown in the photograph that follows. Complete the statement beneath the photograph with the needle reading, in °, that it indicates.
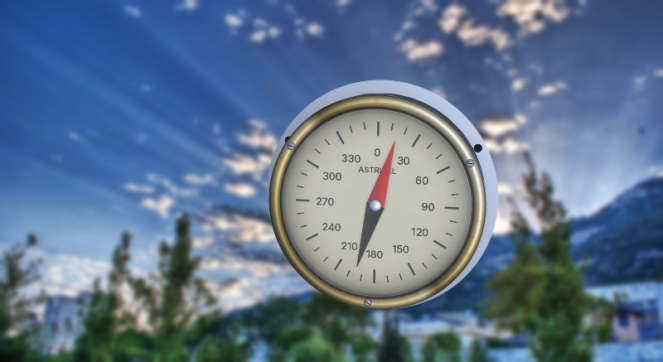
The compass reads 15 °
